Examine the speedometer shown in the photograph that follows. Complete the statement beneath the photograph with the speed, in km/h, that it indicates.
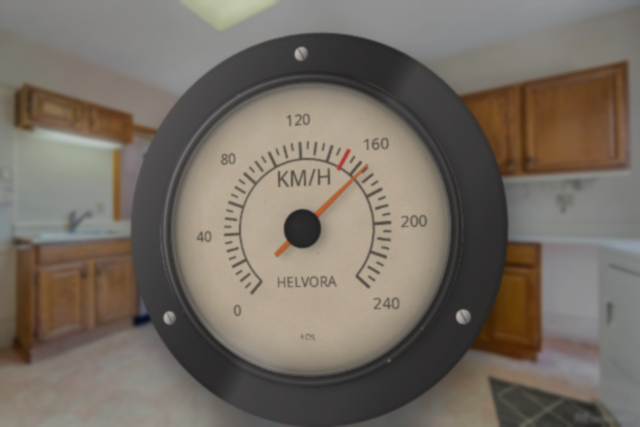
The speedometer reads 165 km/h
